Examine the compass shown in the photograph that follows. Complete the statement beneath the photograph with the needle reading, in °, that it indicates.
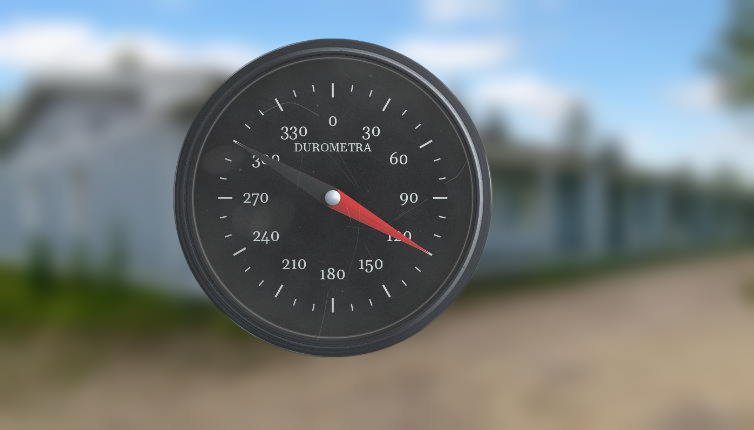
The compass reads 120 °
